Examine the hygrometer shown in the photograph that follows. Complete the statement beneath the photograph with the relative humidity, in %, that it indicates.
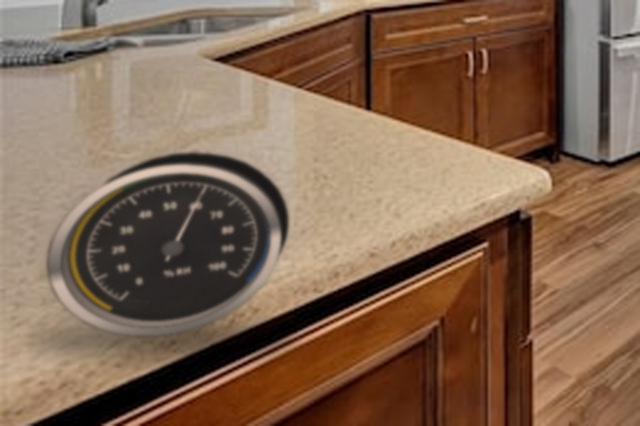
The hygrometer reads 60 %
